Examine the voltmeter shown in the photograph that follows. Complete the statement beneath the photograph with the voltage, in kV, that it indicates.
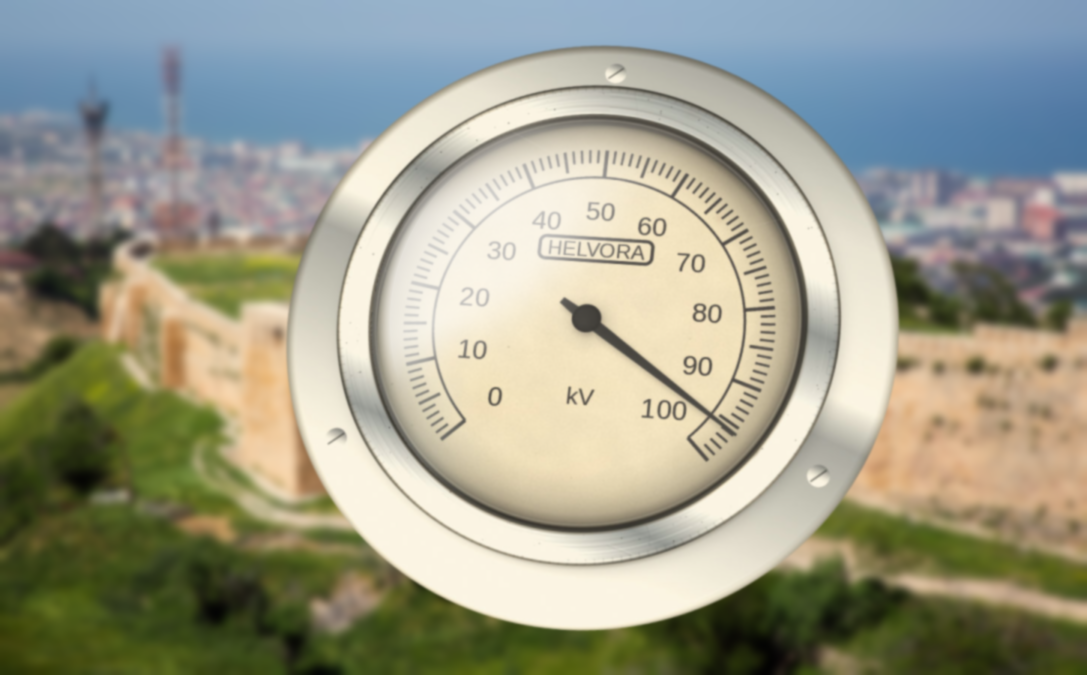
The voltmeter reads 96 kV
